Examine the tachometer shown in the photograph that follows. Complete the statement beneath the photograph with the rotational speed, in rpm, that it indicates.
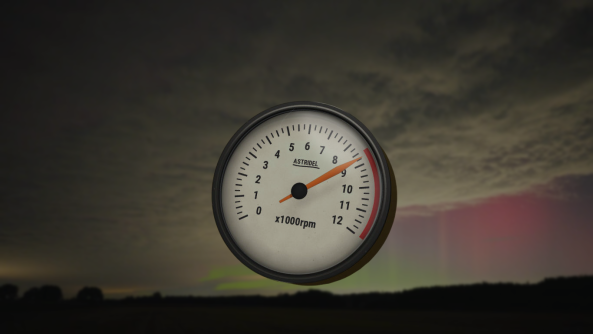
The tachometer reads 8750 rpm
